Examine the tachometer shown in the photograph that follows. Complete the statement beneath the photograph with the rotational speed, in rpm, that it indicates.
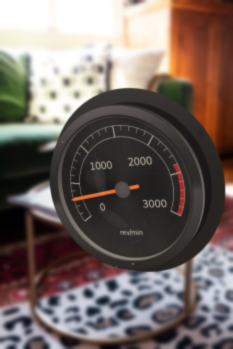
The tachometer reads 300 rpm
